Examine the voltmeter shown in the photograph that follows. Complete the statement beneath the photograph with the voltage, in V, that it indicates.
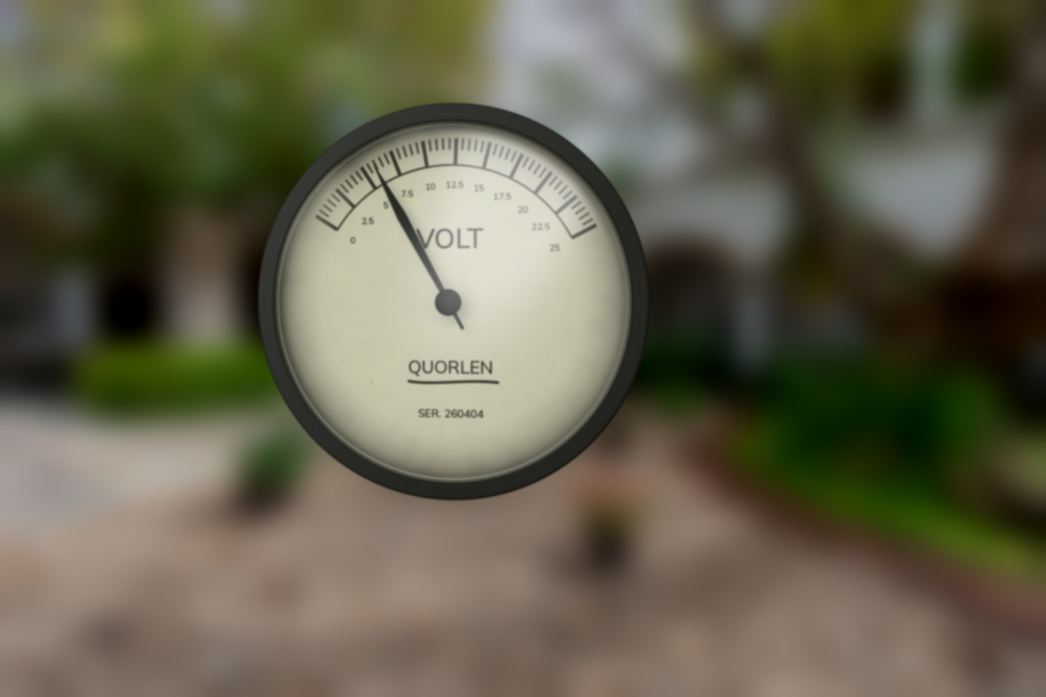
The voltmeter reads 6 V
